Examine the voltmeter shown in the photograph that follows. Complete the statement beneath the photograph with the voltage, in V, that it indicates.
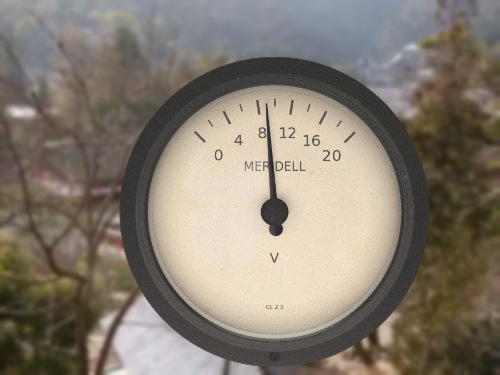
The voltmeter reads 9 V
